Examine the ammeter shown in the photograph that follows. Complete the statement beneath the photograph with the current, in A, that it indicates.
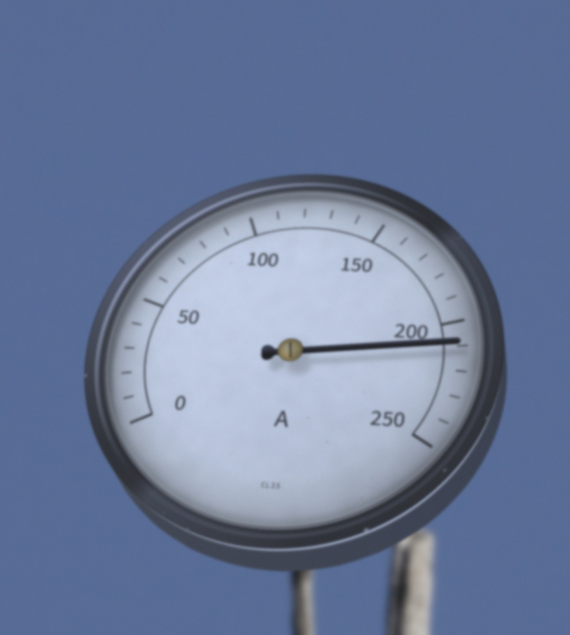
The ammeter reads 210 A
